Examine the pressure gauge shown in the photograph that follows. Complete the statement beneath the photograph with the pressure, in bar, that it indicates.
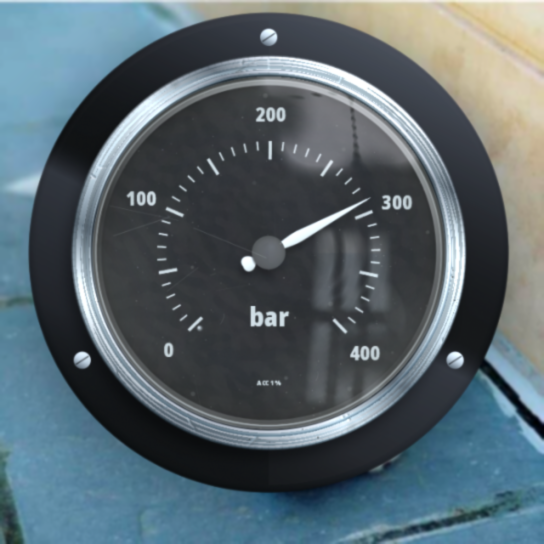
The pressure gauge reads 290 bar
